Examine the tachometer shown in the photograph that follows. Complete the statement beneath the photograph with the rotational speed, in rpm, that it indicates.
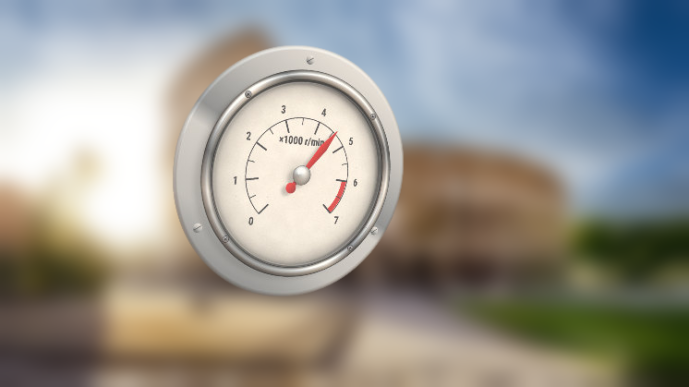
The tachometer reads 4500 rpm
